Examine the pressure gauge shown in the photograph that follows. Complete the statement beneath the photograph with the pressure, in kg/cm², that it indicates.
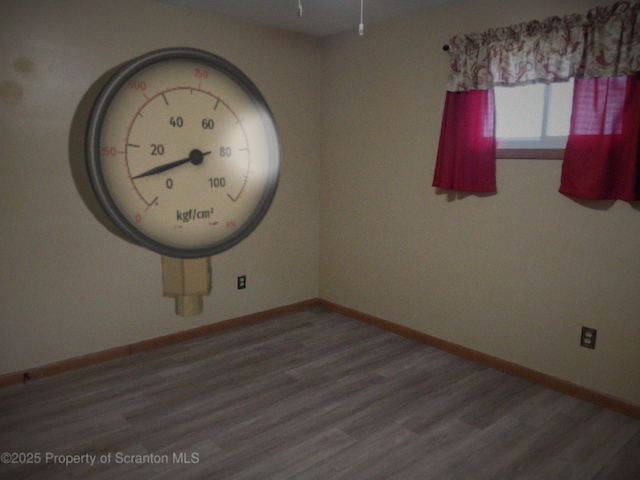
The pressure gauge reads 10 kg/cm²
